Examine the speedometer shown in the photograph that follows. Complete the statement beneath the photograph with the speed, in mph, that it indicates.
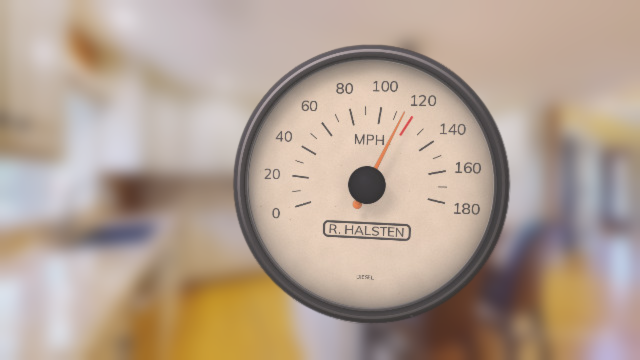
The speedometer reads 115 mph
